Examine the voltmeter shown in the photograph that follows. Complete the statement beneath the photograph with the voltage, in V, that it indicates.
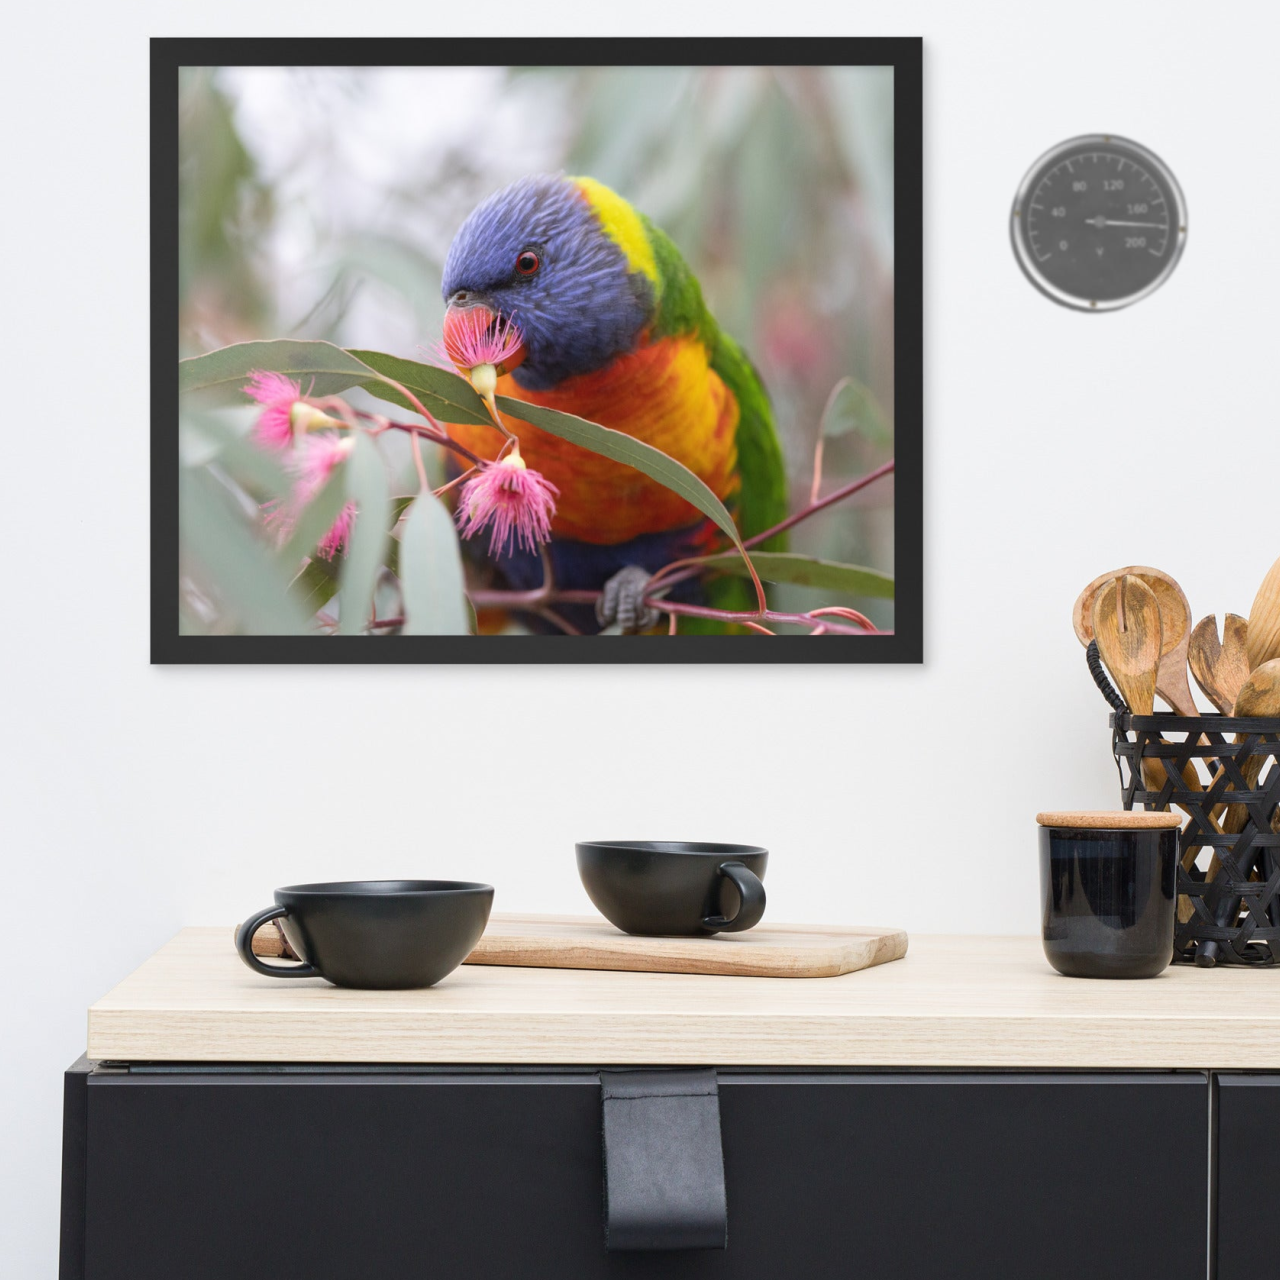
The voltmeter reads 180 V
